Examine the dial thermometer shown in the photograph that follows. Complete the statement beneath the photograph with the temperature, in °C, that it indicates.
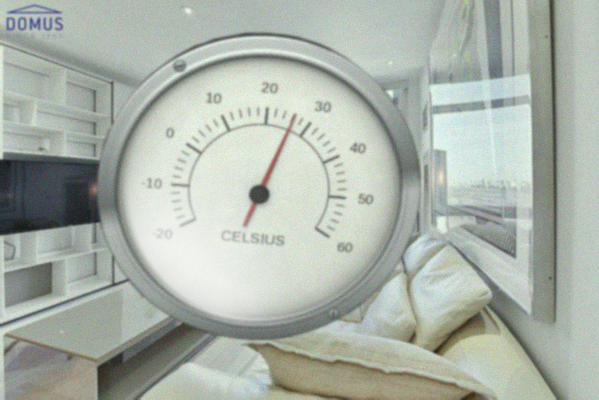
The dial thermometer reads 26 °C
